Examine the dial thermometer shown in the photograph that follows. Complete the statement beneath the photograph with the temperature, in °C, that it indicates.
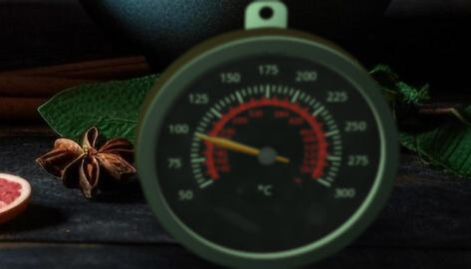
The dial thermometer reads 100 °C
